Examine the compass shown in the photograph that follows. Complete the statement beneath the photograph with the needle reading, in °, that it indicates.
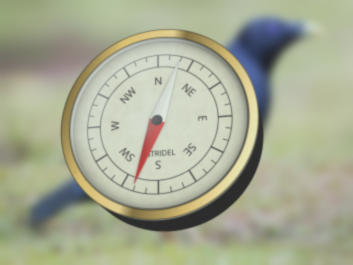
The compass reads 200 °
